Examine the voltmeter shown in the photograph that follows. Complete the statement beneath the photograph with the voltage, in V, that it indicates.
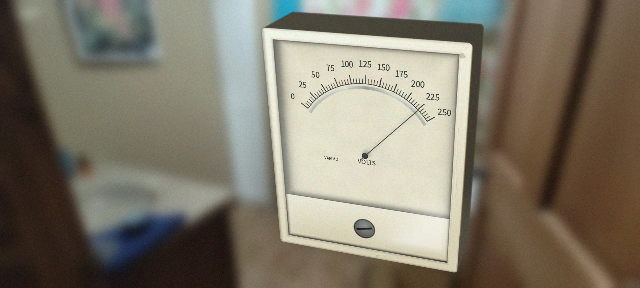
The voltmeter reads 225 V
